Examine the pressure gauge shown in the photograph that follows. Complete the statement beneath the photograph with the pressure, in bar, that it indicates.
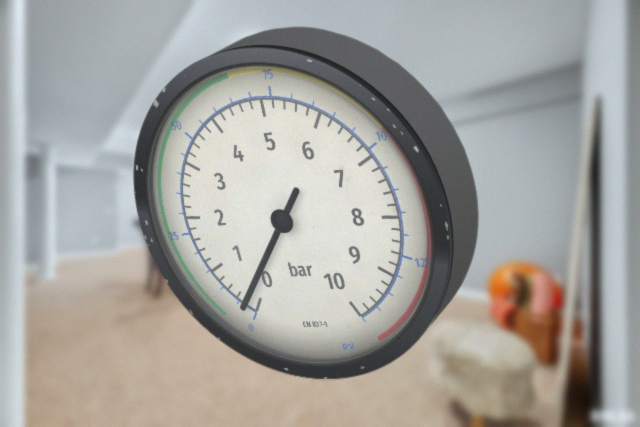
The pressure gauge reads 0.2 bar
